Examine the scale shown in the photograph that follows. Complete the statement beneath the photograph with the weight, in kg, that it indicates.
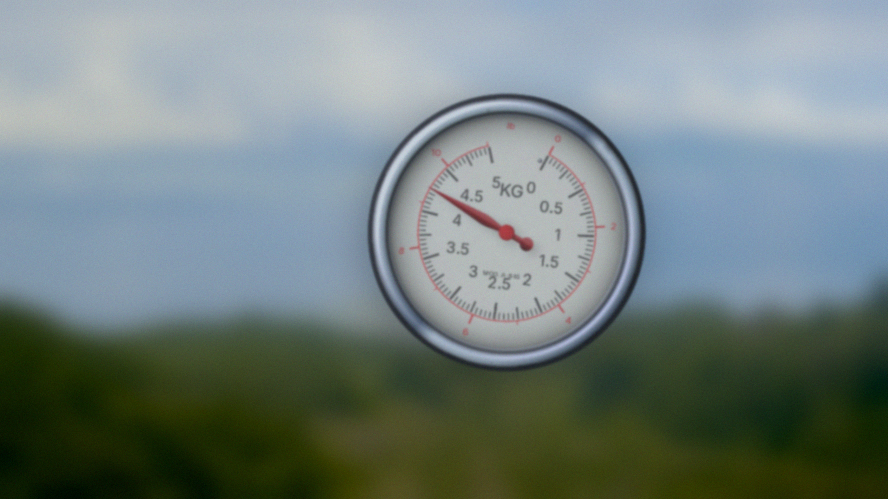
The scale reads 4.25 kg
